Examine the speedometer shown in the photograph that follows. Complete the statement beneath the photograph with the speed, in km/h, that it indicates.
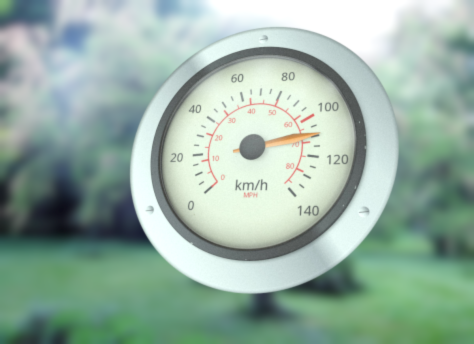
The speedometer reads 110 km/h
